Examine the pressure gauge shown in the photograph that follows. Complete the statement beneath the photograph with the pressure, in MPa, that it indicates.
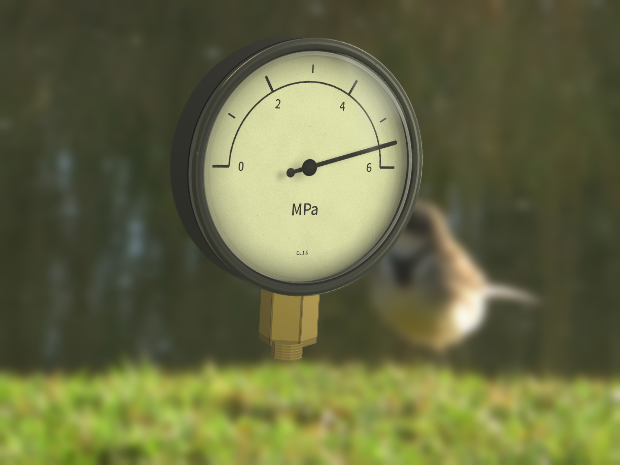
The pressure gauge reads 5.5 MPa
